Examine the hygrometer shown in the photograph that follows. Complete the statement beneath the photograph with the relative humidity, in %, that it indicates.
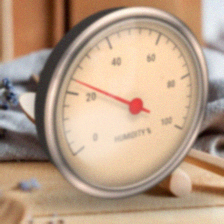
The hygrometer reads 24 %
